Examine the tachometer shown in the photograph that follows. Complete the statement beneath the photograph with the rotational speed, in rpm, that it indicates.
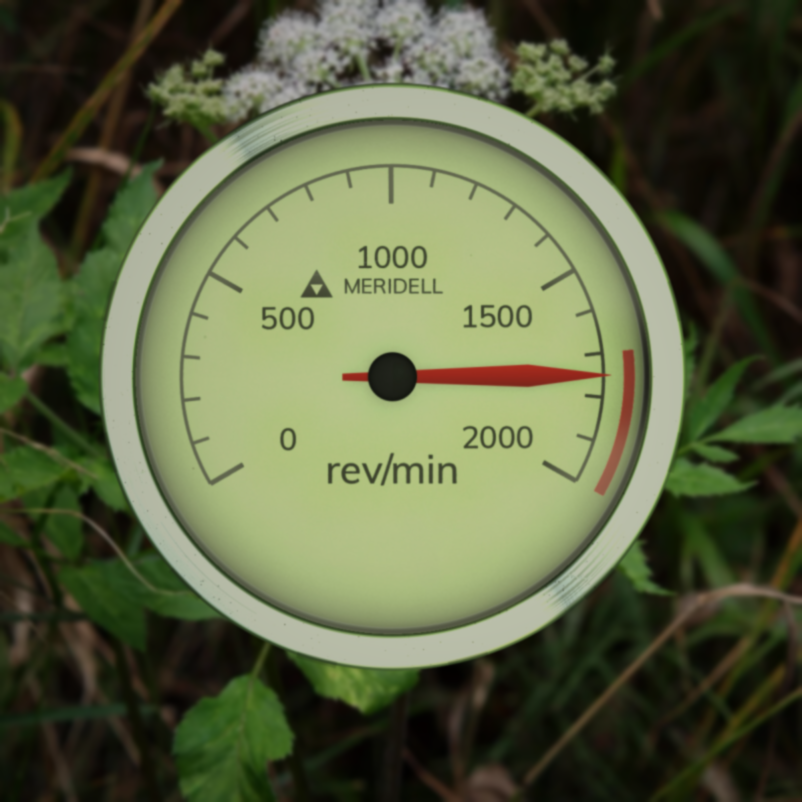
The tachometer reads 1750 rpm
